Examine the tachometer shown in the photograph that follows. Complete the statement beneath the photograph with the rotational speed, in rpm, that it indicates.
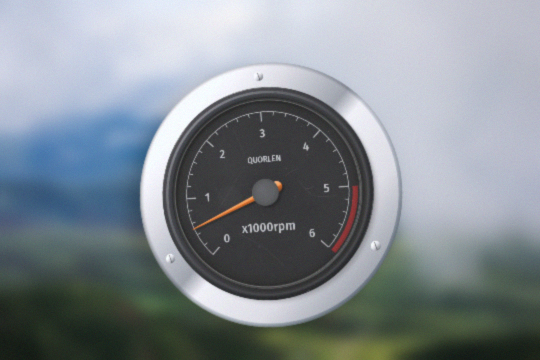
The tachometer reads 500 rpm
